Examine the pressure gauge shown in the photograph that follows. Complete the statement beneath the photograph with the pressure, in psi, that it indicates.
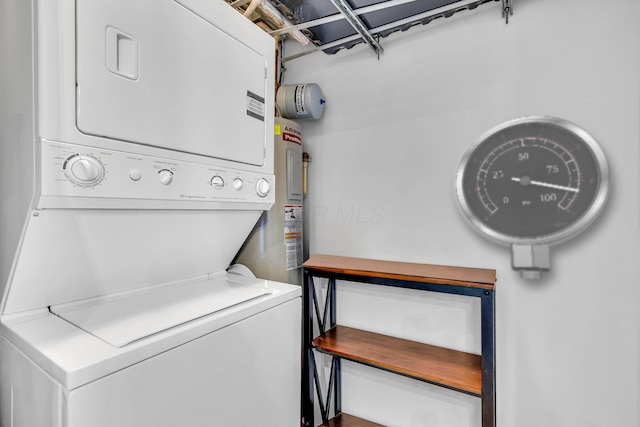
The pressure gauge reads 90 psi
